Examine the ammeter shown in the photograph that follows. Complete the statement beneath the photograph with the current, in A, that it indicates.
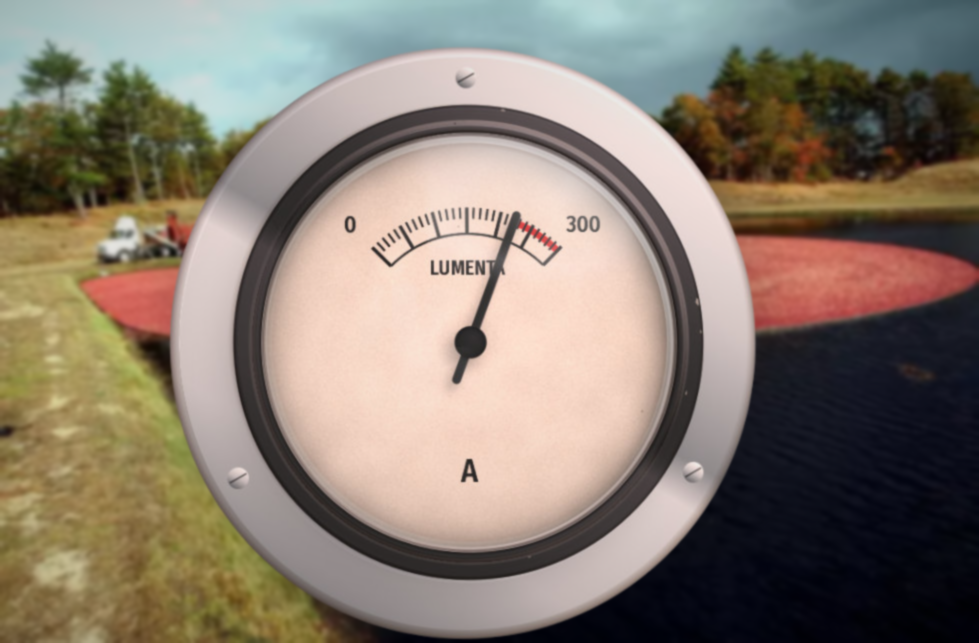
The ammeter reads 220 A
